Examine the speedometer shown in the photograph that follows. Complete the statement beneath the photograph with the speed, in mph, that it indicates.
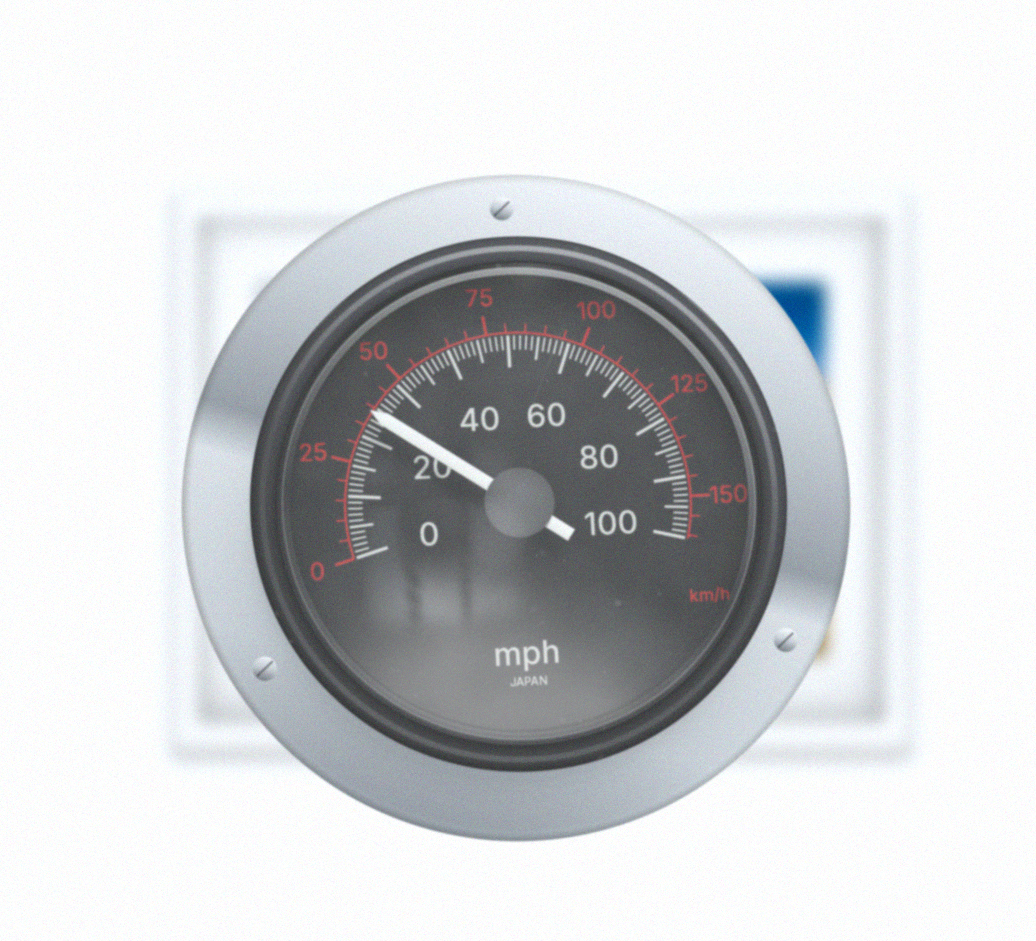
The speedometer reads 24 mph
